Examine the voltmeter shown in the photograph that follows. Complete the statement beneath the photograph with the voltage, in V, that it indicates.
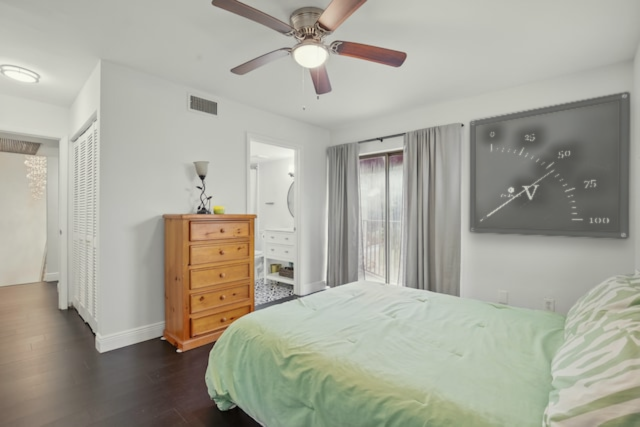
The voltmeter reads 55 V
